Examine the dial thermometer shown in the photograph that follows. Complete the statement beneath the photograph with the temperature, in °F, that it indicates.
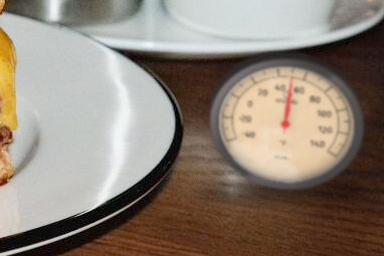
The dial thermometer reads 50 °F
